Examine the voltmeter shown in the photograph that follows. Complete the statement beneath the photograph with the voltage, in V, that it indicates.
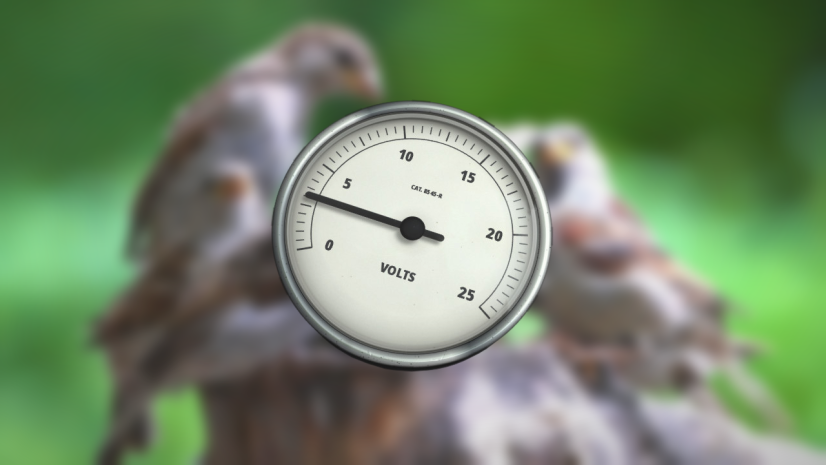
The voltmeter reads 3 V
